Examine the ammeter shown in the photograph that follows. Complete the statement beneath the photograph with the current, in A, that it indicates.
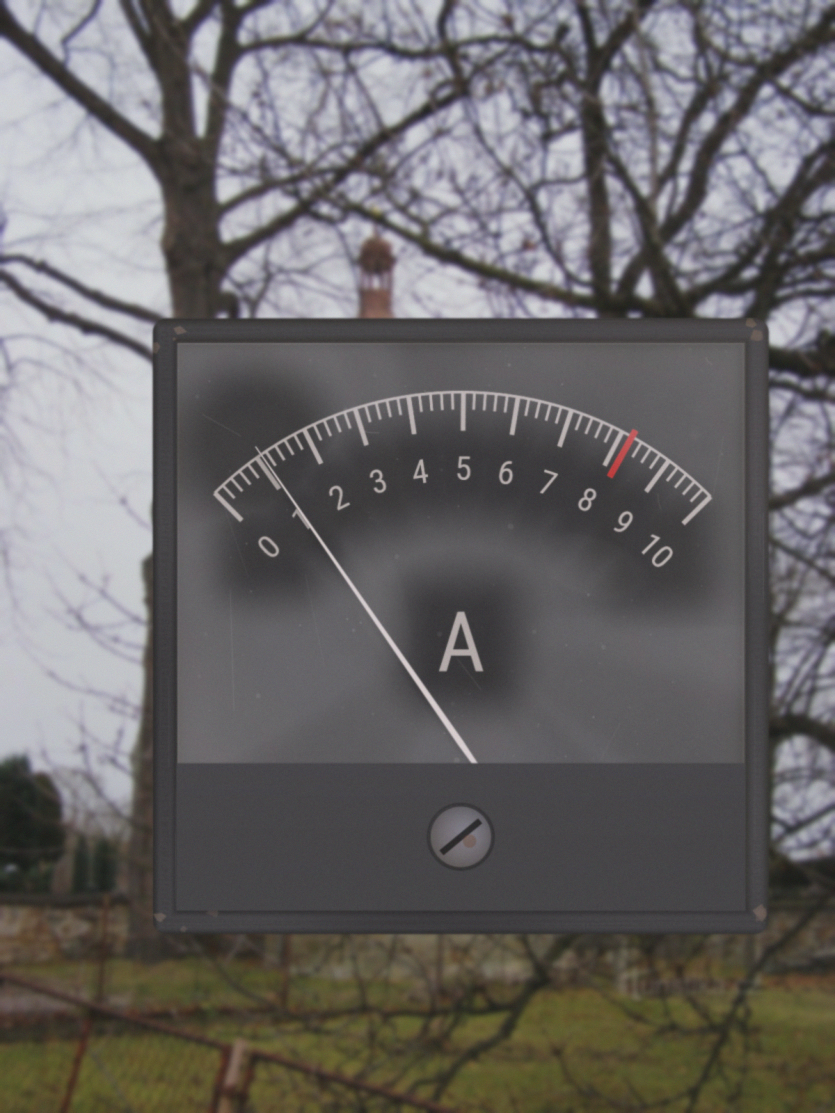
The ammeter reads 1.1 A
